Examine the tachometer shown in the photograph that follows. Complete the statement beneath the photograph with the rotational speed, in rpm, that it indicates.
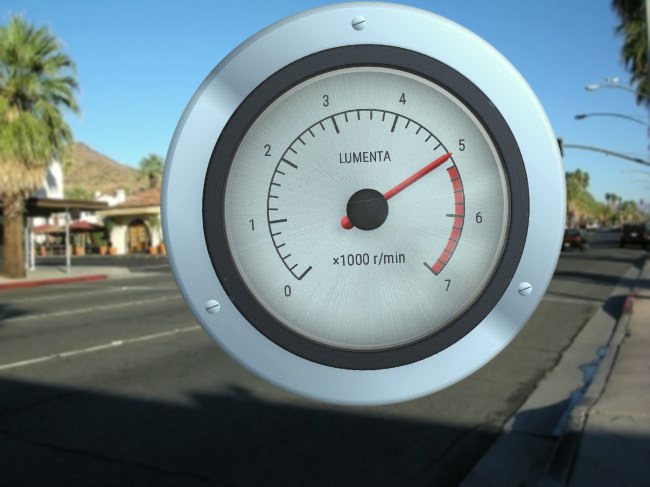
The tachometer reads 5000 rpm
